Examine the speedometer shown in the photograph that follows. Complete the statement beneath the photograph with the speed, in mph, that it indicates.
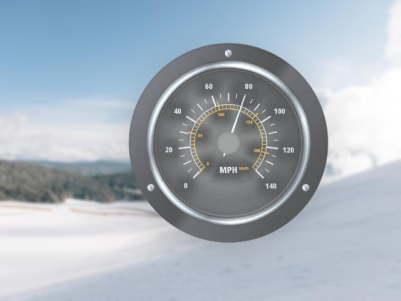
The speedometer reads 80 mph
